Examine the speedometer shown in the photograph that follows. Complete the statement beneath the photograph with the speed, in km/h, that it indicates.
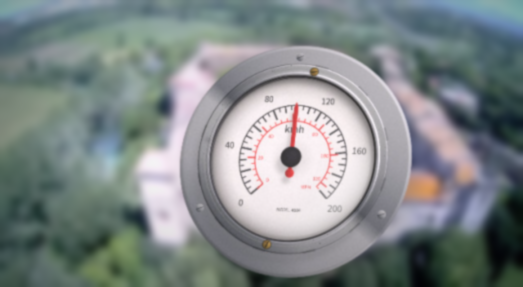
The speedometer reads 100 km/h
